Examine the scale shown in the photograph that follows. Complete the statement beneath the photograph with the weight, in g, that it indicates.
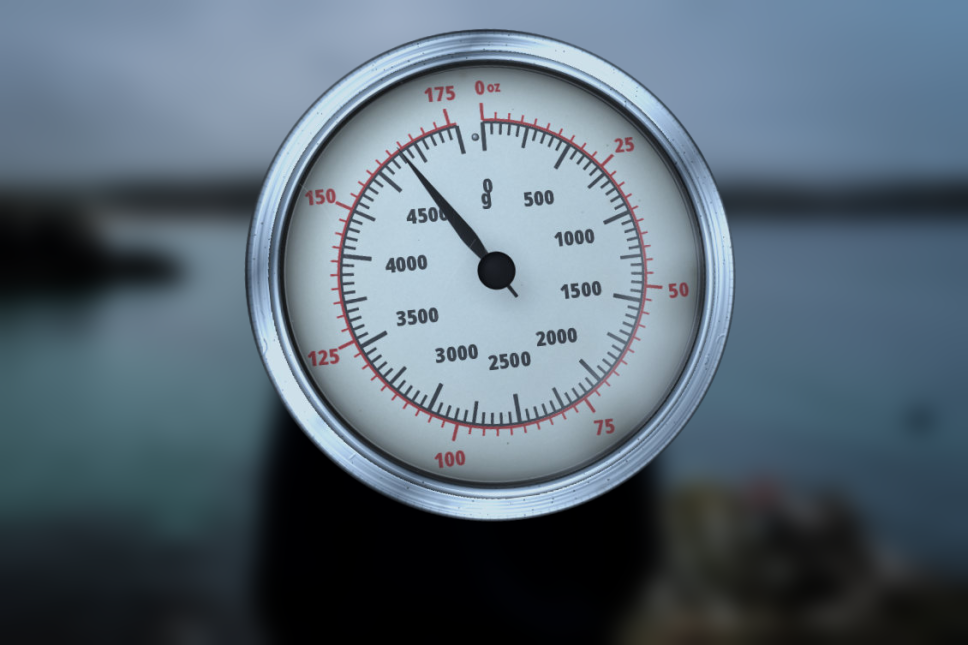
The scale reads 4650 g
